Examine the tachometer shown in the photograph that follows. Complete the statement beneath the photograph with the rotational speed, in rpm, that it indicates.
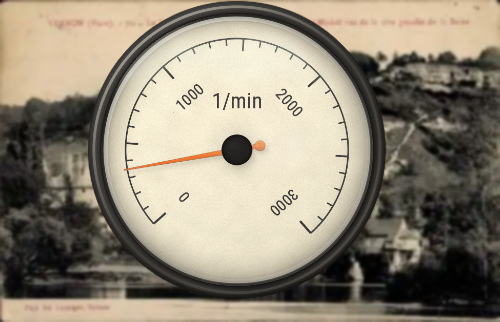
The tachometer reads 350 rpm
